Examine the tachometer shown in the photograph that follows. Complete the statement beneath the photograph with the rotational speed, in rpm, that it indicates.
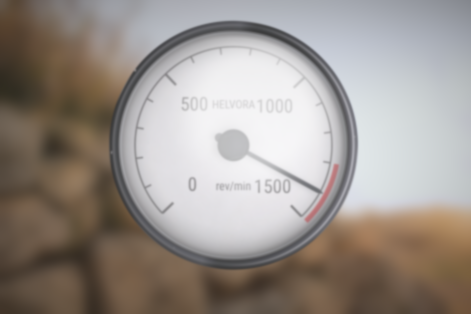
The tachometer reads 1400 rpm
